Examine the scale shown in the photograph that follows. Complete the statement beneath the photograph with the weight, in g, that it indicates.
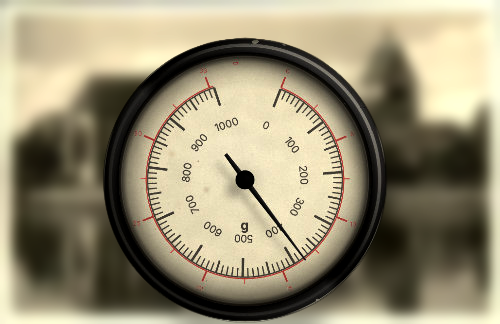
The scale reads 380 g
